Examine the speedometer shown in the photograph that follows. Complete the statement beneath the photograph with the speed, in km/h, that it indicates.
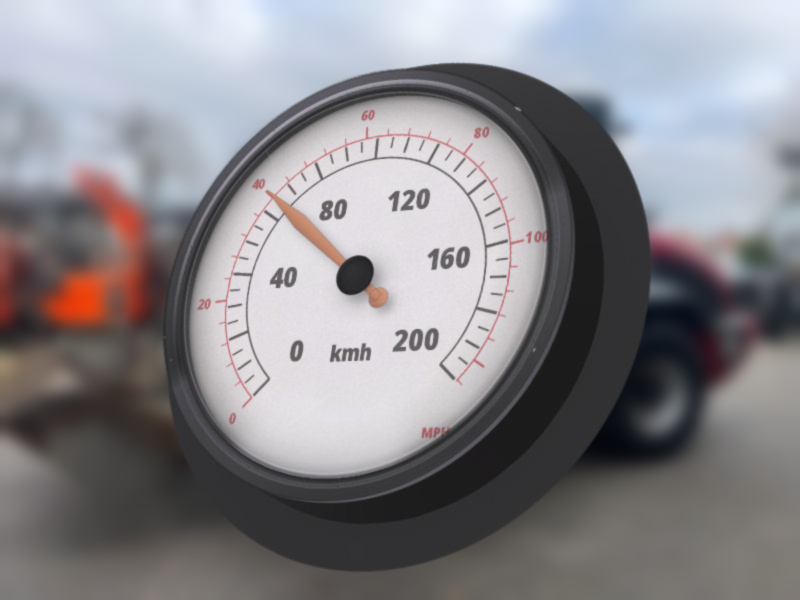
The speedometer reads 65 km/h
